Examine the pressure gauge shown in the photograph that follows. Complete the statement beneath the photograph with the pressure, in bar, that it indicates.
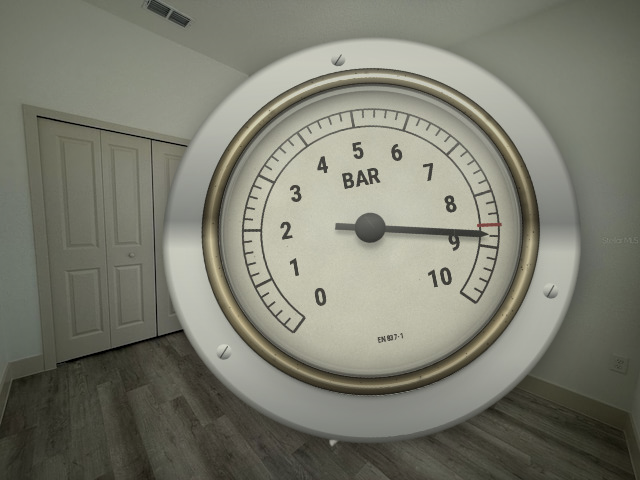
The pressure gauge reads 8.8 bar
